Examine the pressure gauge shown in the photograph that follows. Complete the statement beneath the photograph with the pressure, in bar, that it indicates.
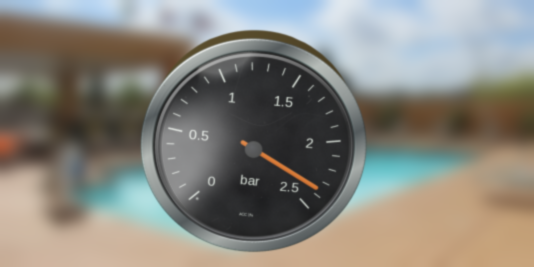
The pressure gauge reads 2.35 bar
